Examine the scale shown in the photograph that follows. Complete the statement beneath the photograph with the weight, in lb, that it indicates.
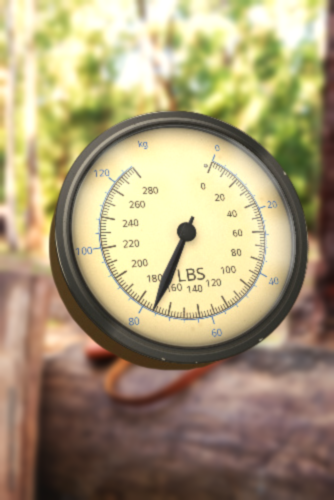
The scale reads 170 lb
